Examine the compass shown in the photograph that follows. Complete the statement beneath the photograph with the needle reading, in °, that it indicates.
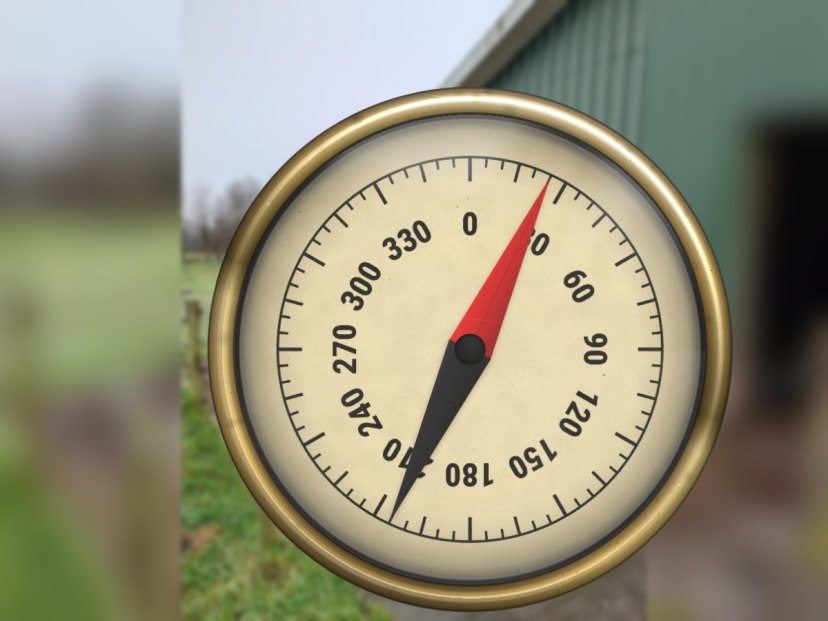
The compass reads 25 °
